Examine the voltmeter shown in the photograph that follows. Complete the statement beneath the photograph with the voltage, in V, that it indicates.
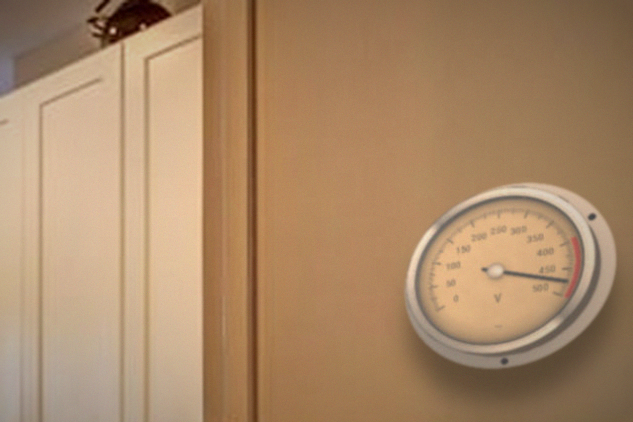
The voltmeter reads 475 V
